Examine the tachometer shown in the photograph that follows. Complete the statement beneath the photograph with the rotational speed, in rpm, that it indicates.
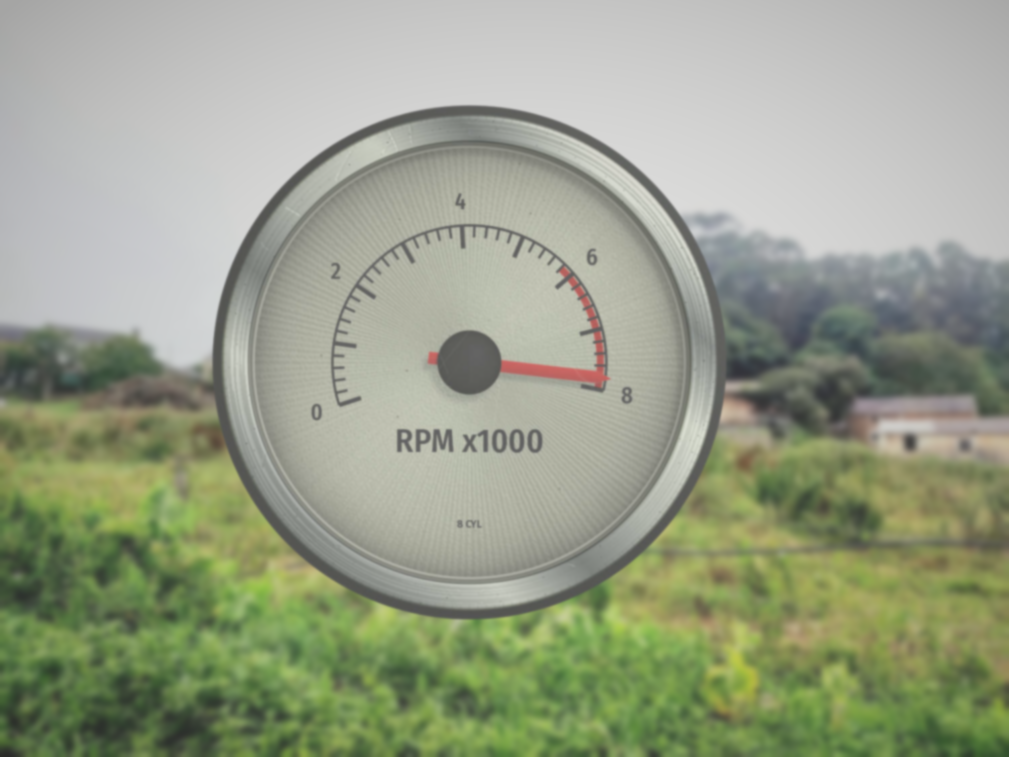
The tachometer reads 7800 rpm
